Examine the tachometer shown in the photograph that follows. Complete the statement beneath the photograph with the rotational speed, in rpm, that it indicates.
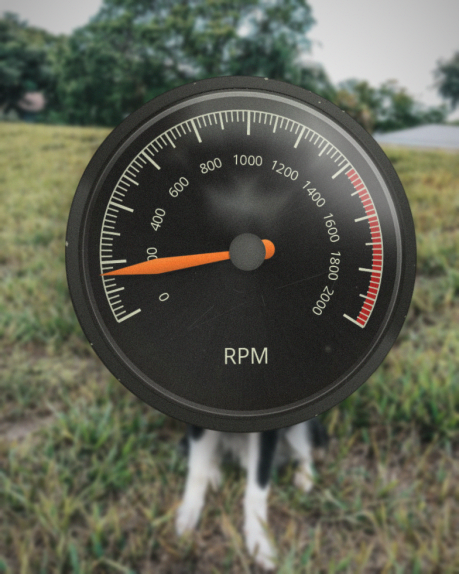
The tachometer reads 160 rpm
